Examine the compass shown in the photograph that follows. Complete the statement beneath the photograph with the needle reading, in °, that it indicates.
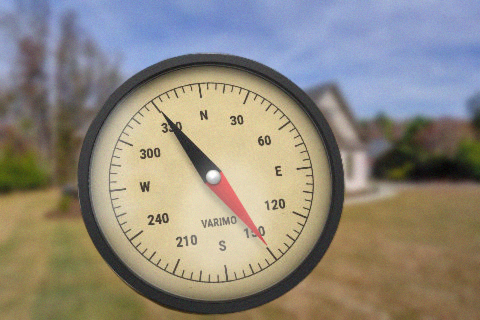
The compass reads 150 °
